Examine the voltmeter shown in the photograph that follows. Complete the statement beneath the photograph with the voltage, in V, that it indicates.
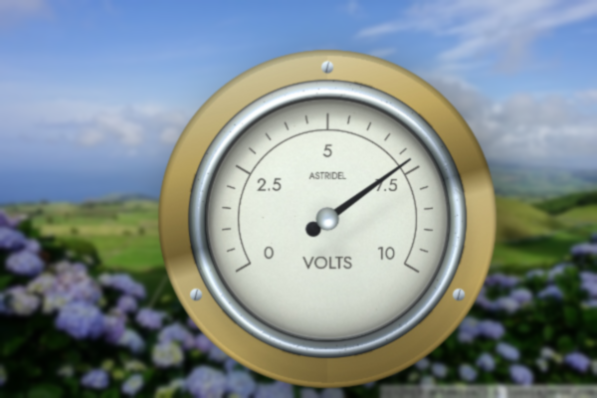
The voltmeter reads 7.25 V
